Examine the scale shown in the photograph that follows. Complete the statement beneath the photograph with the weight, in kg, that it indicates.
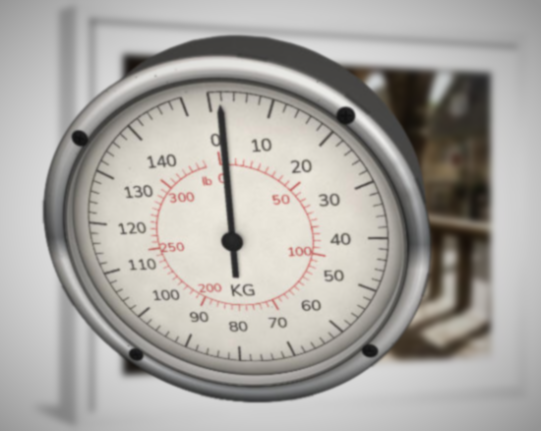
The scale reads 2 kg
